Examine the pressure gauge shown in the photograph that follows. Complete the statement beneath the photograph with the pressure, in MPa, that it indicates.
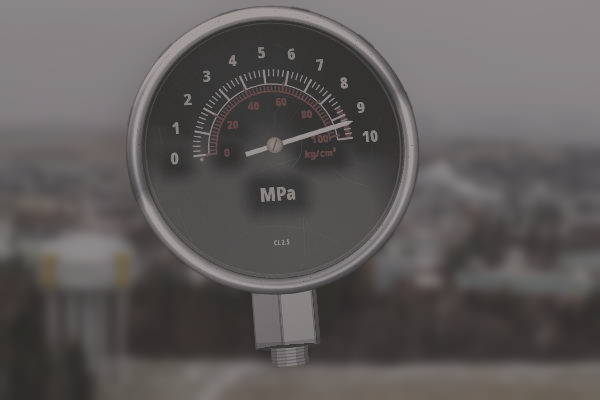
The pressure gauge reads 9.4 MPa
